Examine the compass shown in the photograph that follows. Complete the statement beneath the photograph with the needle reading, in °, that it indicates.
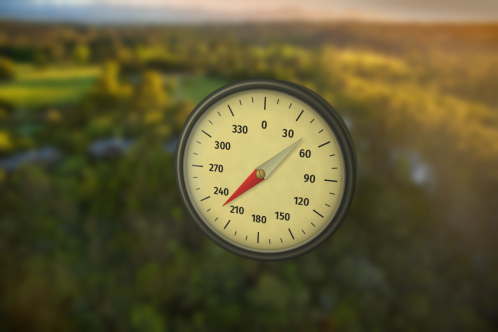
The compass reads 225 °
